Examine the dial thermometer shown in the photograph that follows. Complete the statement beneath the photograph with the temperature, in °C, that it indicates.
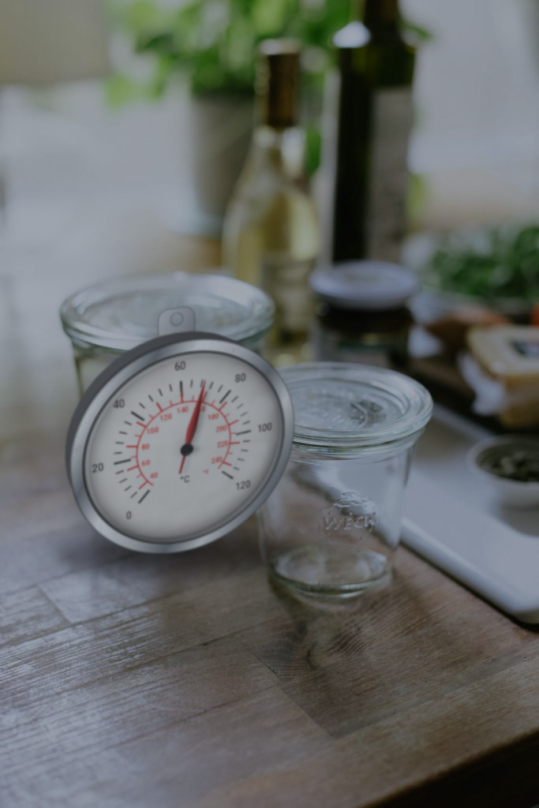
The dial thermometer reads 68 °C
